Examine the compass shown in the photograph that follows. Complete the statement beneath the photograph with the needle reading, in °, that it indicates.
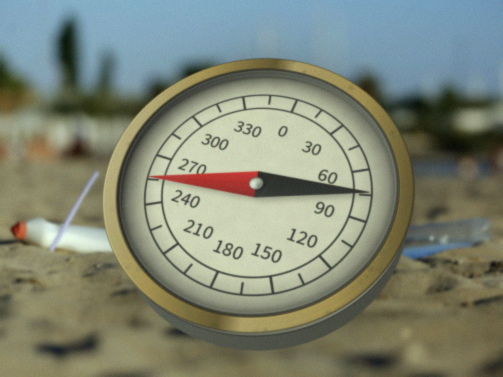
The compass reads 255 °
